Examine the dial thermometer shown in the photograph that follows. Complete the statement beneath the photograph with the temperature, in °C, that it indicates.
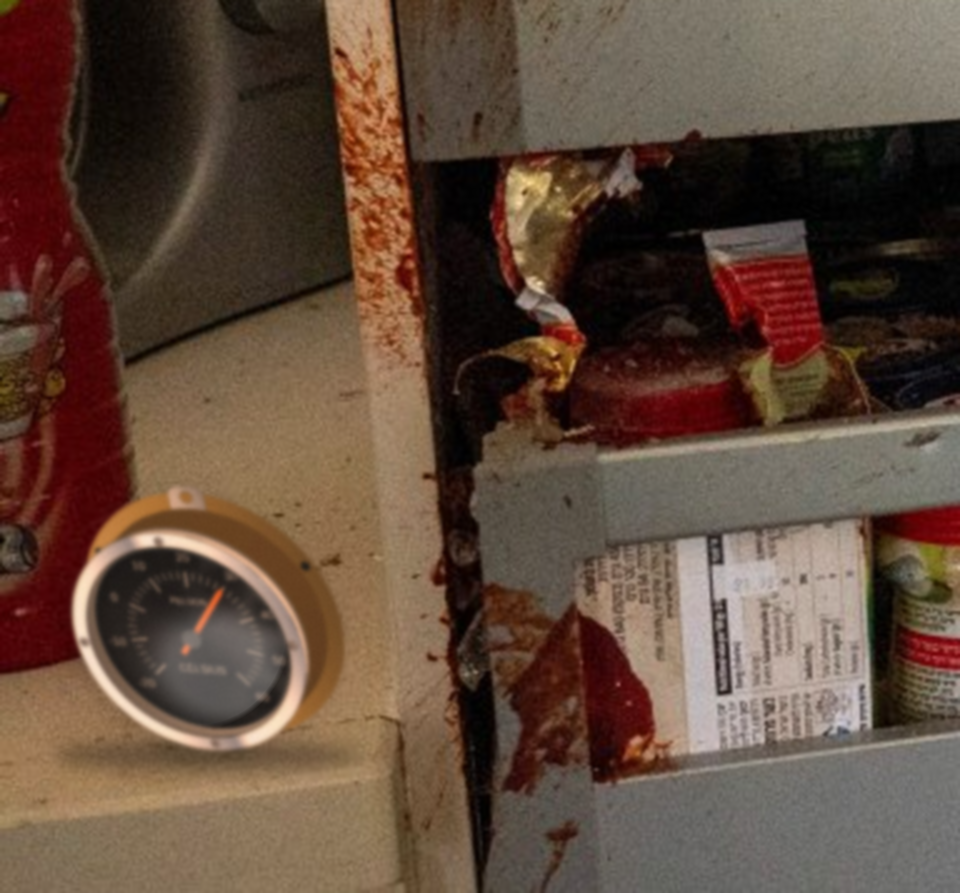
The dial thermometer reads 30 °C
